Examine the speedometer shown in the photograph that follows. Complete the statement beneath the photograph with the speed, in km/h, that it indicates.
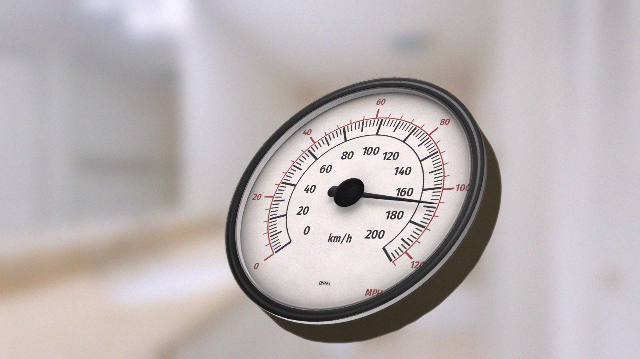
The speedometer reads 170 km/h
